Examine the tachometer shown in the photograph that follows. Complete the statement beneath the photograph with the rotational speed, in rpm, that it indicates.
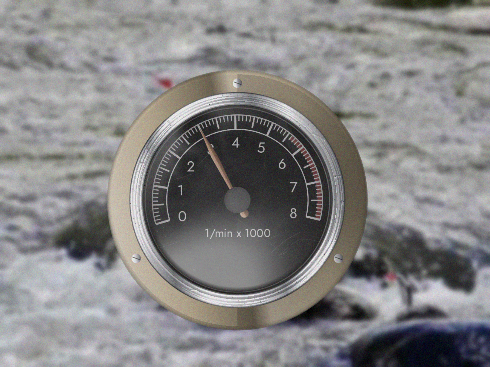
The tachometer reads 3000 rpm
